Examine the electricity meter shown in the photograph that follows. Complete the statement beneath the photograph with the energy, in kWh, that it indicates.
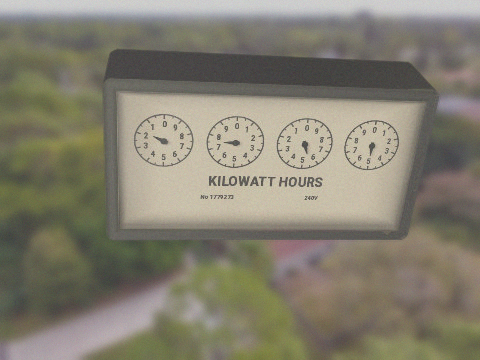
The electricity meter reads 1755 kWh
